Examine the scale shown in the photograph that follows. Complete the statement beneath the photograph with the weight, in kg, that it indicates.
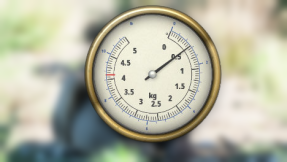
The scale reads 0.5 kg
